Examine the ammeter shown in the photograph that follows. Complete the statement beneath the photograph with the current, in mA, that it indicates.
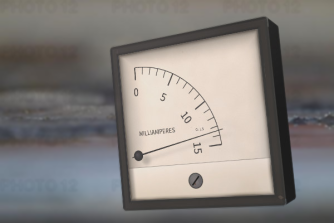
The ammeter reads 13.5 mA
